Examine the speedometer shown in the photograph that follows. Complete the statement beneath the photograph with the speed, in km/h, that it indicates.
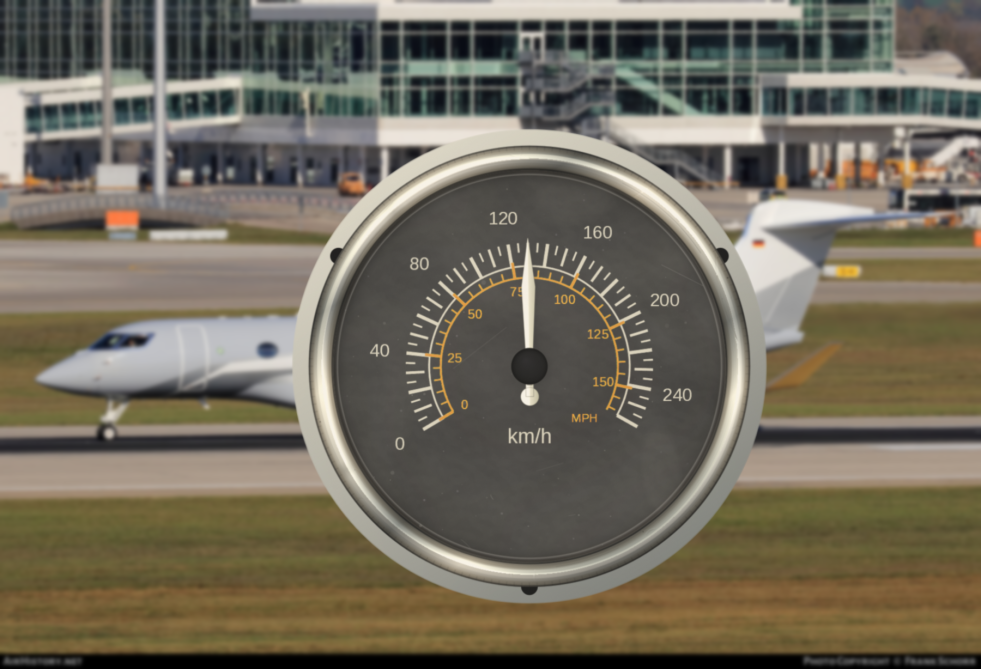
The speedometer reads 130 km/h
